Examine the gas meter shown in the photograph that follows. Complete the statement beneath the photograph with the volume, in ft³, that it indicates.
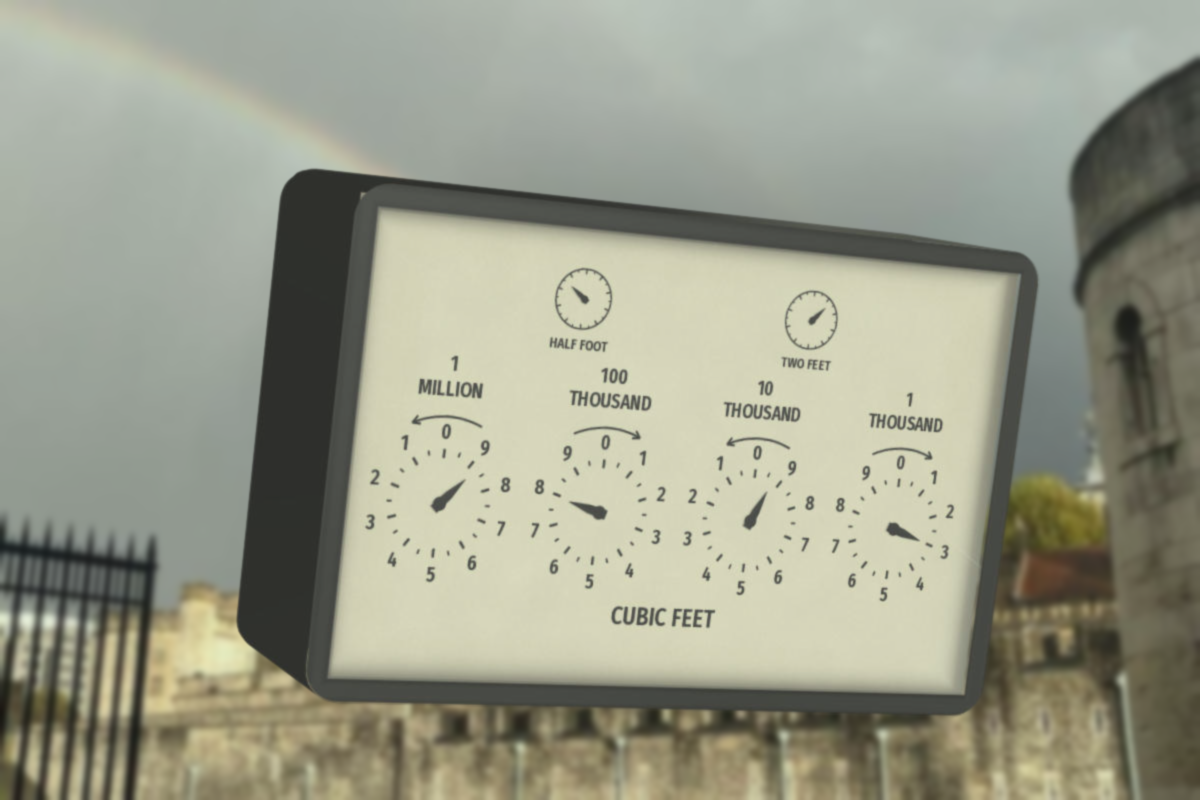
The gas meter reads 879300 ft³
